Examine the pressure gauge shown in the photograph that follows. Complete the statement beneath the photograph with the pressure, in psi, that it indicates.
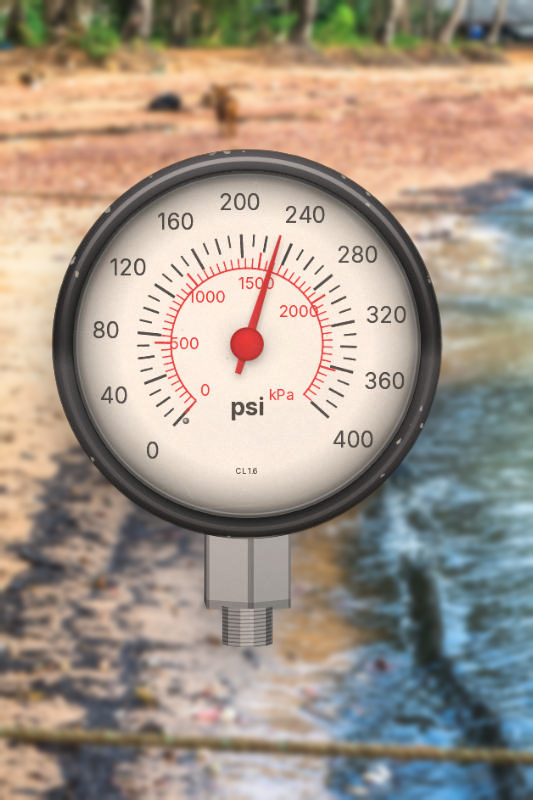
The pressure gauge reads 230 psi
